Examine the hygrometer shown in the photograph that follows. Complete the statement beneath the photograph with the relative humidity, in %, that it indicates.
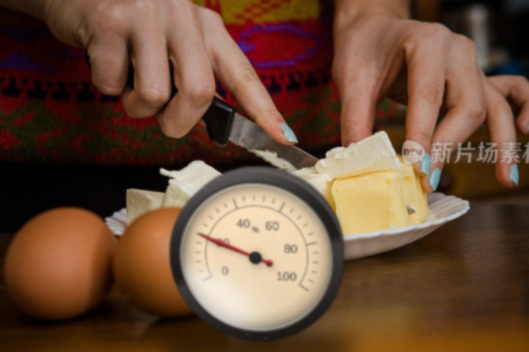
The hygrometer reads 20 %
